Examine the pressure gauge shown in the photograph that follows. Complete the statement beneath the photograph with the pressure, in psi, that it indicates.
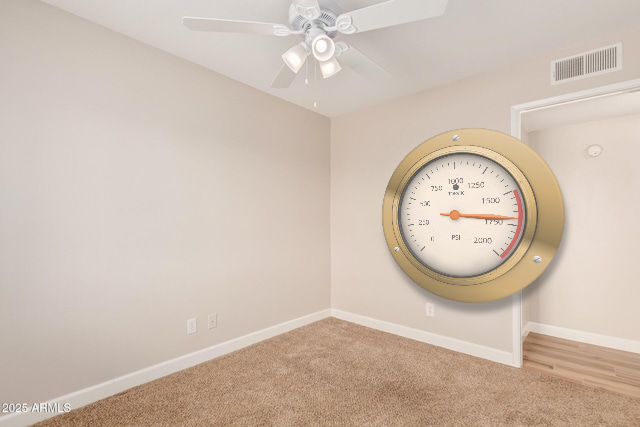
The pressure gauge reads 1700 psi
